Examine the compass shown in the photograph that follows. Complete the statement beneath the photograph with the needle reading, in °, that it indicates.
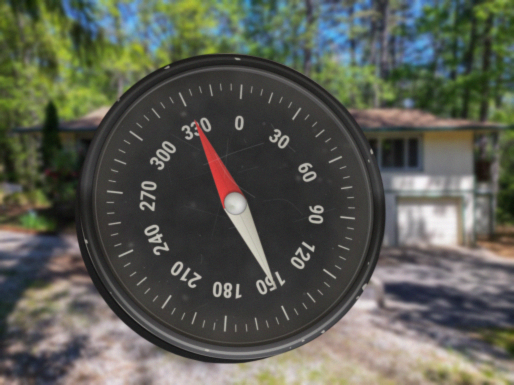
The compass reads 330 °
